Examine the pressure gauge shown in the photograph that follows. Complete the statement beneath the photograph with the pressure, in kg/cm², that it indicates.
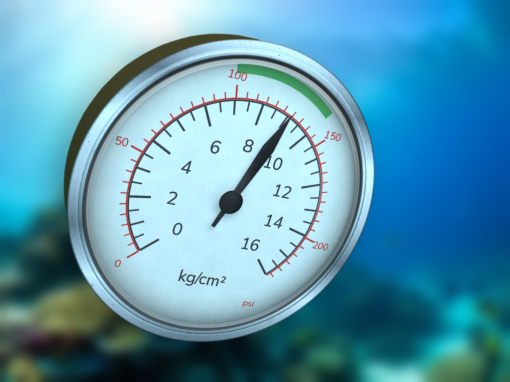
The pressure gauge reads 9 kg/cm²
